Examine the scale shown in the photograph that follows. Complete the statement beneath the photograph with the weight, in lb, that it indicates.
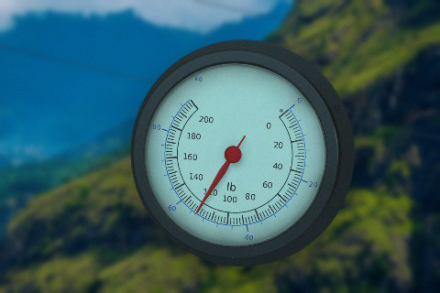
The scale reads 120 lb
